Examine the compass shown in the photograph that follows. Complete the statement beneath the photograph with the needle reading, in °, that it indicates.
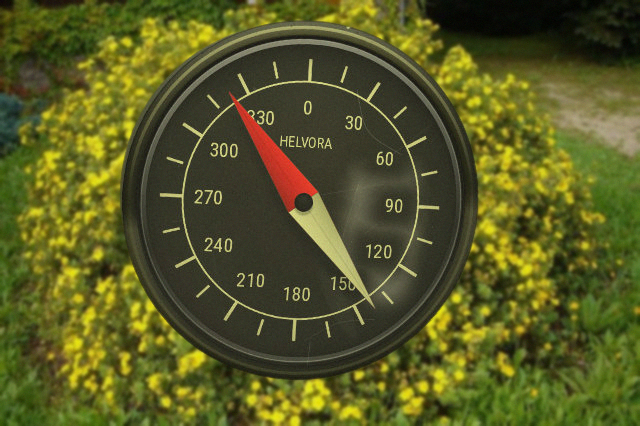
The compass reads 322.5 °
